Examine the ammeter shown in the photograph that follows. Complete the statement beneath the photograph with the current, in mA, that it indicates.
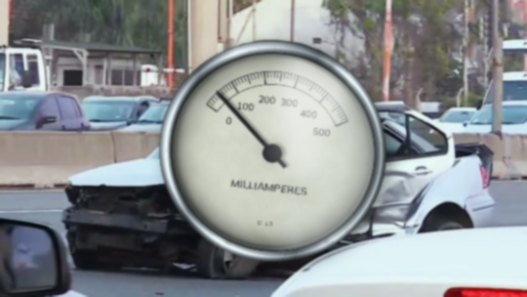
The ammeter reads 50 mA
